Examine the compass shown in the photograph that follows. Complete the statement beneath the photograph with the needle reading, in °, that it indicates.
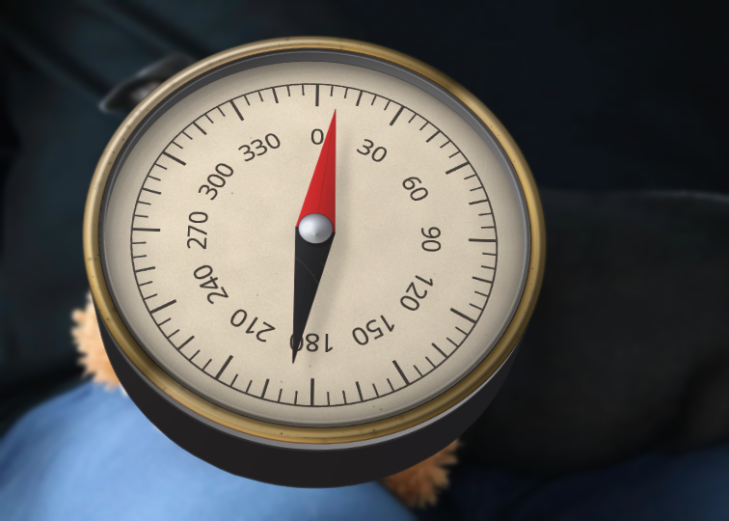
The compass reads 7.5 °
